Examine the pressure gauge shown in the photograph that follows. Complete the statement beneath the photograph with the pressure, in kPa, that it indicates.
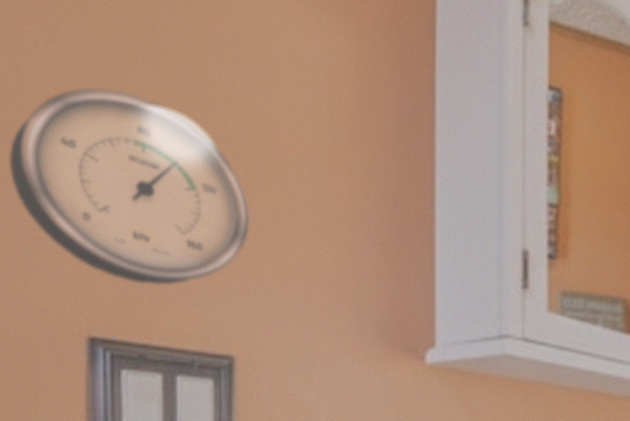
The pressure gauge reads 100 kPa
